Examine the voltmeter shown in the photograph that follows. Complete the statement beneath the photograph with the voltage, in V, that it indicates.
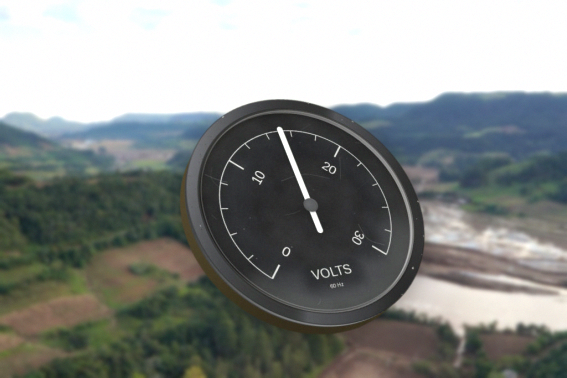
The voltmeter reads 15 V
